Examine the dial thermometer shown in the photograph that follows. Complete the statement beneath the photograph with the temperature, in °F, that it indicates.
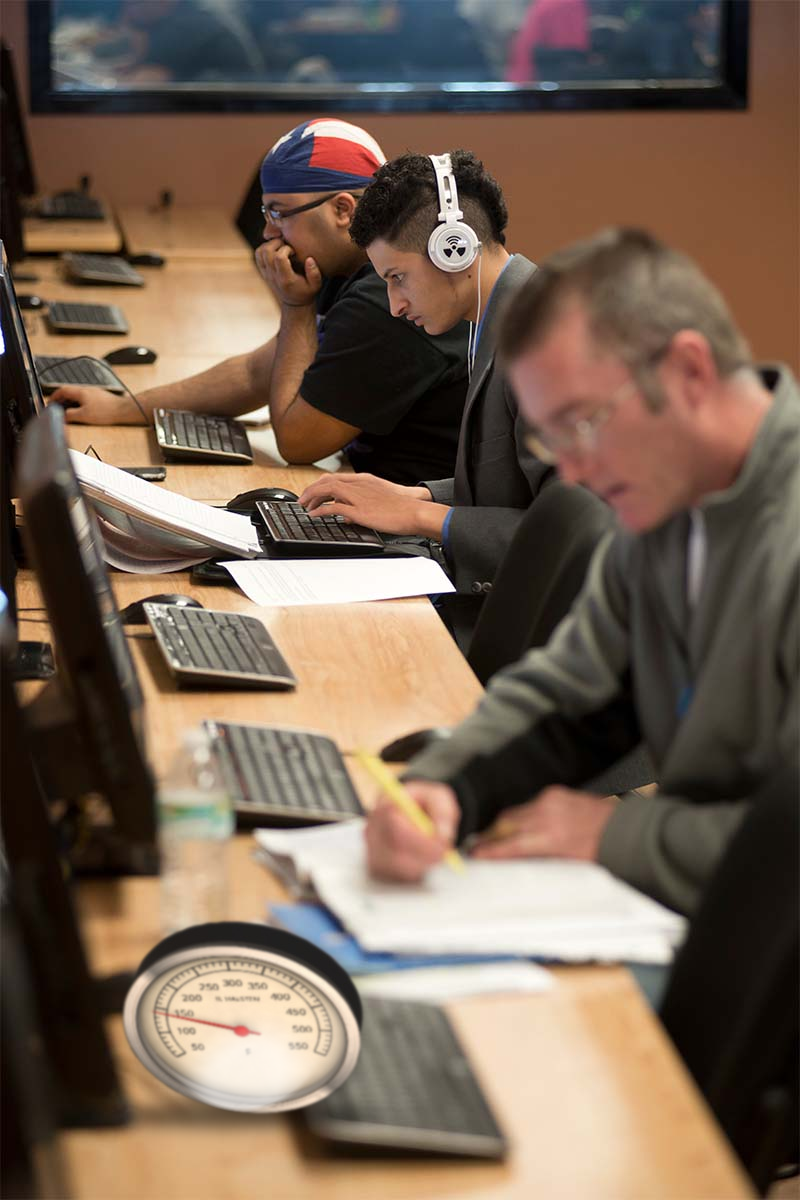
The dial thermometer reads 150 °F
